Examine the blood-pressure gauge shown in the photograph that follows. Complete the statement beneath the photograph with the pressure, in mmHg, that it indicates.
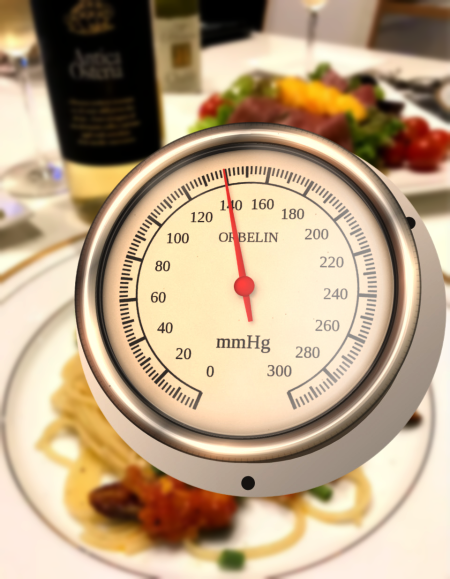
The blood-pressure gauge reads 140 mmHg
